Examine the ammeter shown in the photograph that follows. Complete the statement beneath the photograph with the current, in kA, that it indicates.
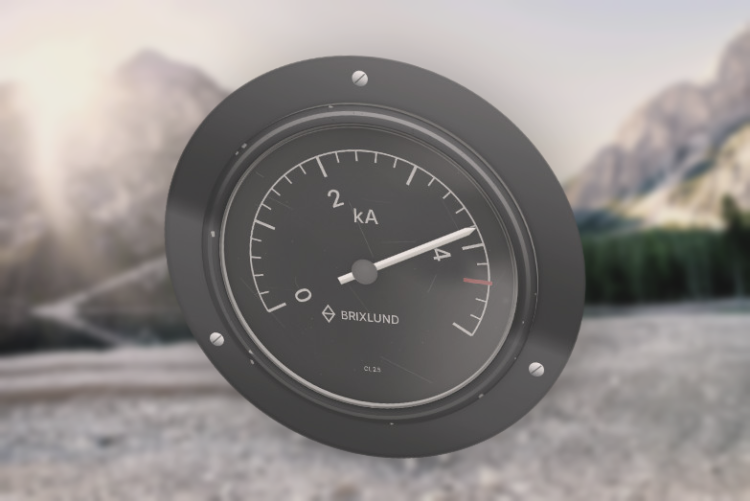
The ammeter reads 3.8 kA
